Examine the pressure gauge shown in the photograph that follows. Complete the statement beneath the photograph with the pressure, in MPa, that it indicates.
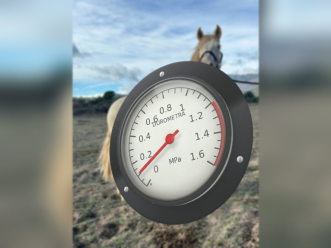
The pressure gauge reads 0.1 MPa
